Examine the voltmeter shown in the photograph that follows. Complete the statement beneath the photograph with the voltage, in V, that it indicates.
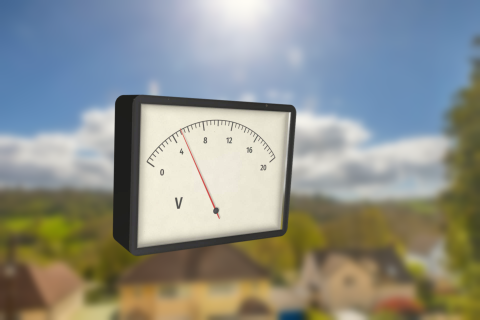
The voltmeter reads 5 V
